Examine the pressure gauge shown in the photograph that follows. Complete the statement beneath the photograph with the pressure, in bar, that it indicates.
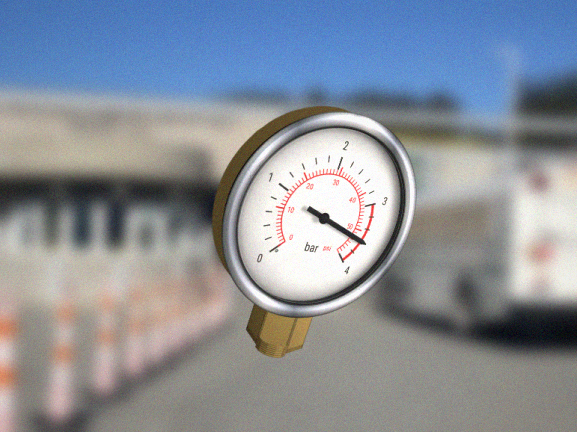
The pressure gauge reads 3.6 bar
